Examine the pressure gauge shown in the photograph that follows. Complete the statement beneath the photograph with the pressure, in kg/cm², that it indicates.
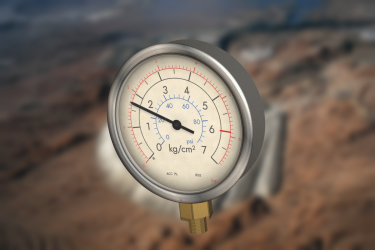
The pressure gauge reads 1.75 kg/cm²
